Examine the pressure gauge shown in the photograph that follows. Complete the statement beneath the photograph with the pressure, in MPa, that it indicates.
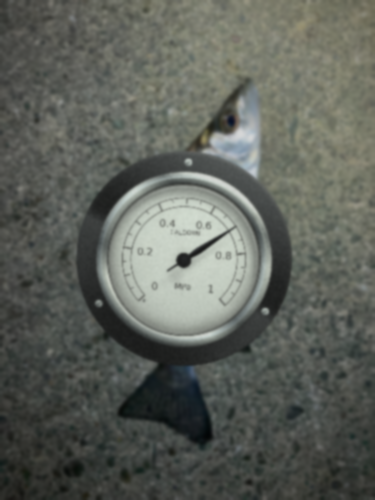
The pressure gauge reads 0.7 MPa
